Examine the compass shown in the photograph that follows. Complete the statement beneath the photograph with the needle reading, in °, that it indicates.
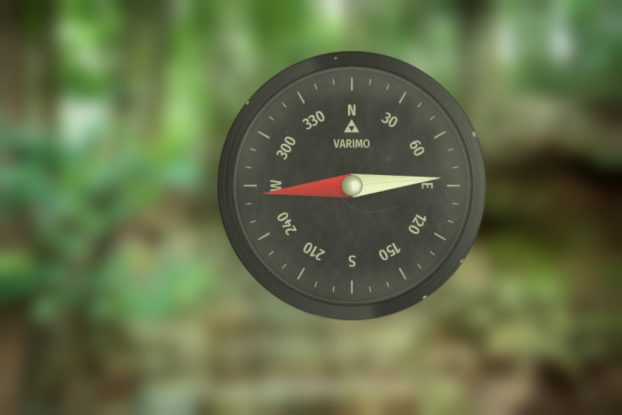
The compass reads 265 °
